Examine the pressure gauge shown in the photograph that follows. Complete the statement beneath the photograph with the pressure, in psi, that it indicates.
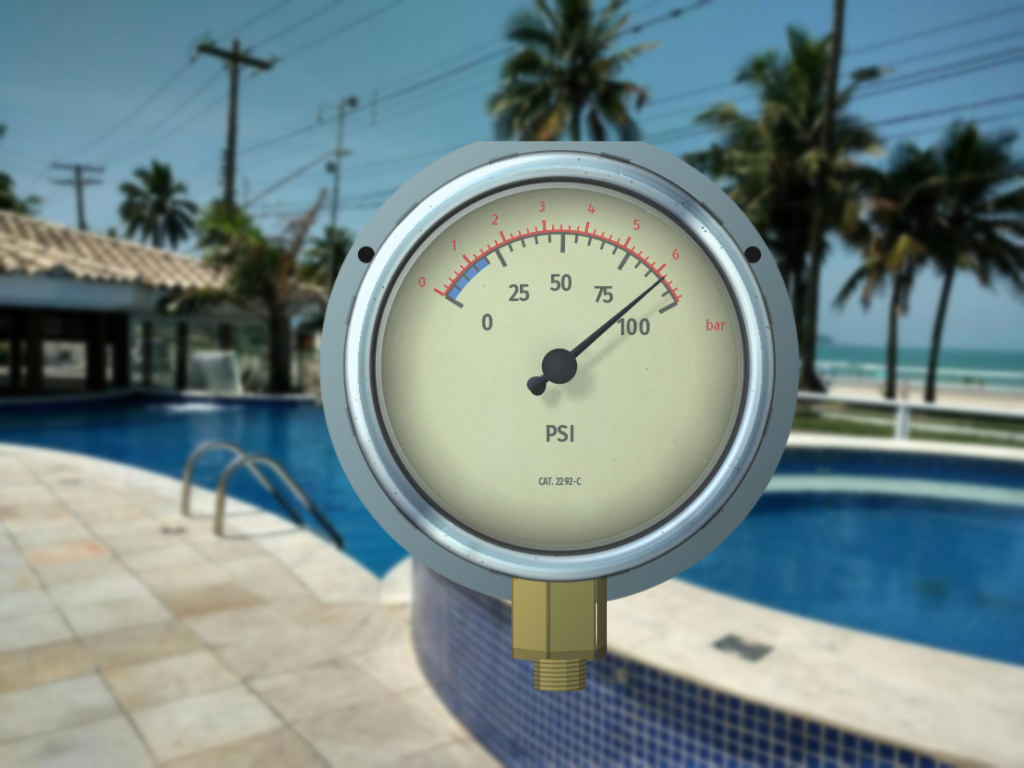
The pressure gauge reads 90 psi
